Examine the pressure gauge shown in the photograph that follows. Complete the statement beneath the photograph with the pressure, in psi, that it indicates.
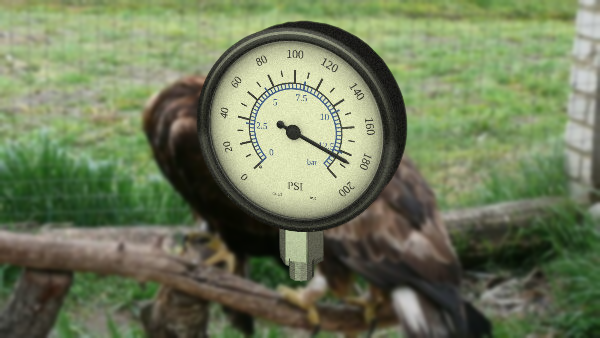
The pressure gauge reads 185 psi
